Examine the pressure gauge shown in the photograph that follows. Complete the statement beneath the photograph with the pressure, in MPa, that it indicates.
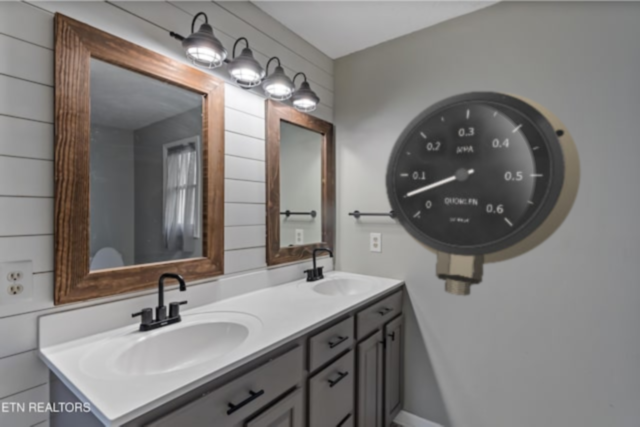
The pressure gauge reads 0.05 MPa
